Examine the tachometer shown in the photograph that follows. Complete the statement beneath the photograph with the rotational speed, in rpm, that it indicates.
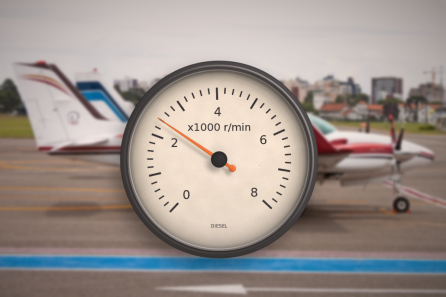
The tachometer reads 2400 rpm
